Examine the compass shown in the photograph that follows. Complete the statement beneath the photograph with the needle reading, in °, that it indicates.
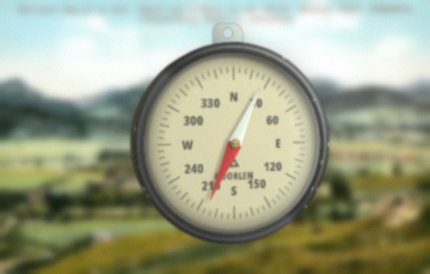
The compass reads 205 °
